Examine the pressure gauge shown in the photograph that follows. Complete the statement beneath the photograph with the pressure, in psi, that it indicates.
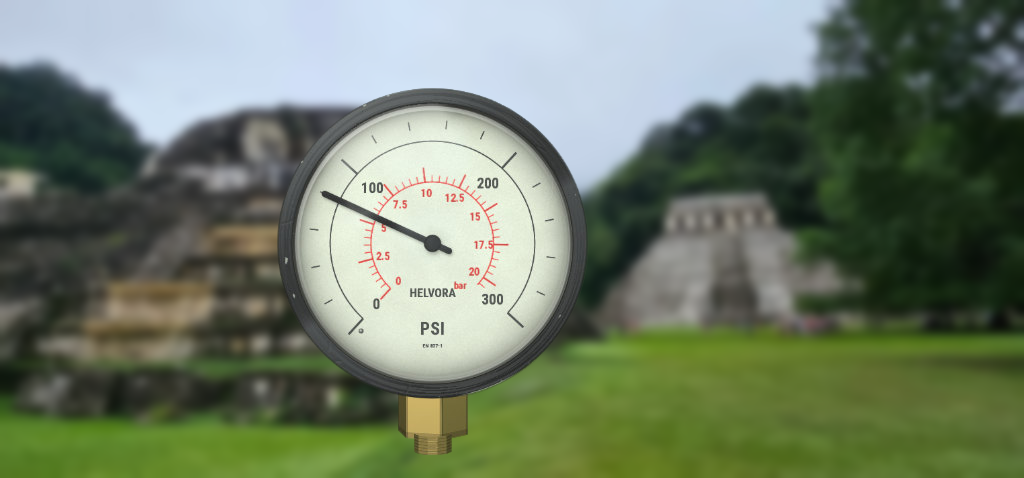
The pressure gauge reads 80 psi
